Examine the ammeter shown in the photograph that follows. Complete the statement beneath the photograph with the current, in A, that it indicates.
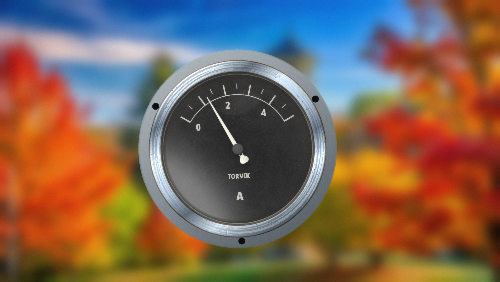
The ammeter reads 1.25 A
